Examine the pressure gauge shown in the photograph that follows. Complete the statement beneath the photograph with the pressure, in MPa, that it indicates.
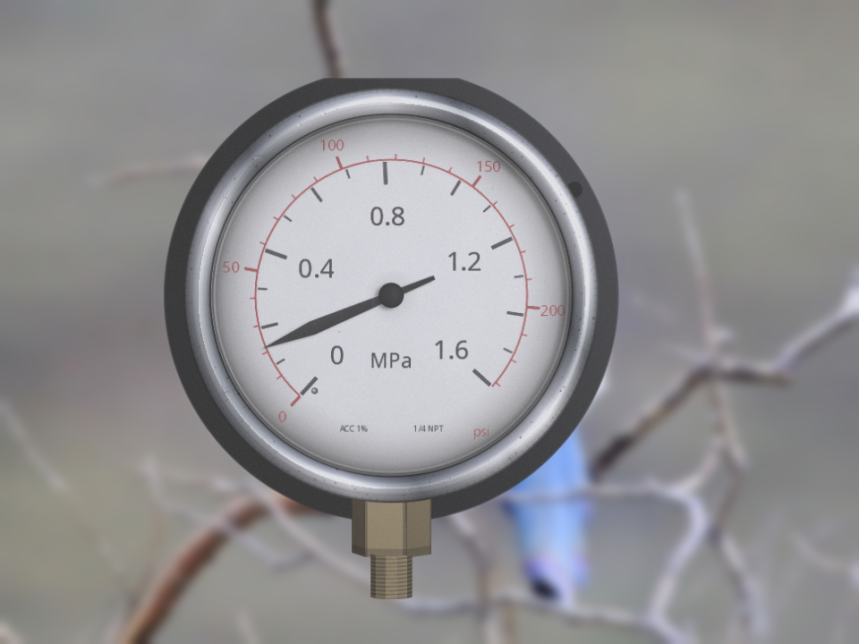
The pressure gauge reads 0.15 MPa
